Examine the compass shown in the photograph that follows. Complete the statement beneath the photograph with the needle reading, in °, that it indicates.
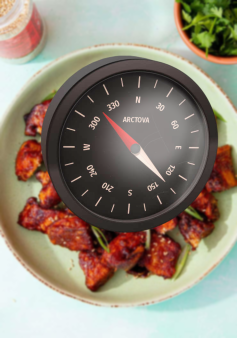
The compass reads 315 °
